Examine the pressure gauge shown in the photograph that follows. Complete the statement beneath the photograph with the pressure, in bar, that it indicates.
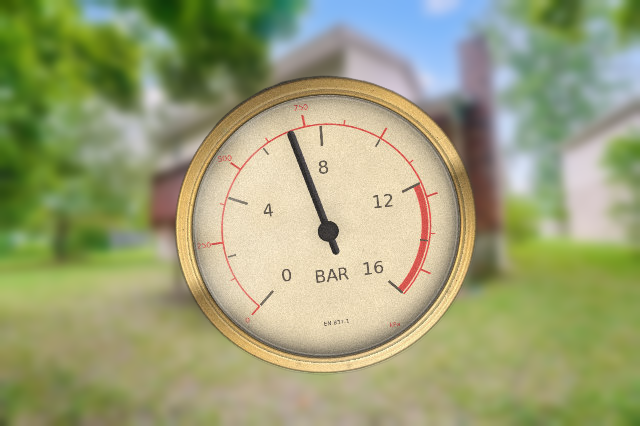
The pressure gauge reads 7 bar
